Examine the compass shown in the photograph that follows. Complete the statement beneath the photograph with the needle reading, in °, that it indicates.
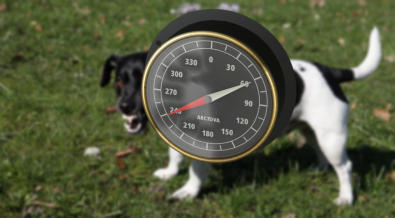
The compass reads 240 °
